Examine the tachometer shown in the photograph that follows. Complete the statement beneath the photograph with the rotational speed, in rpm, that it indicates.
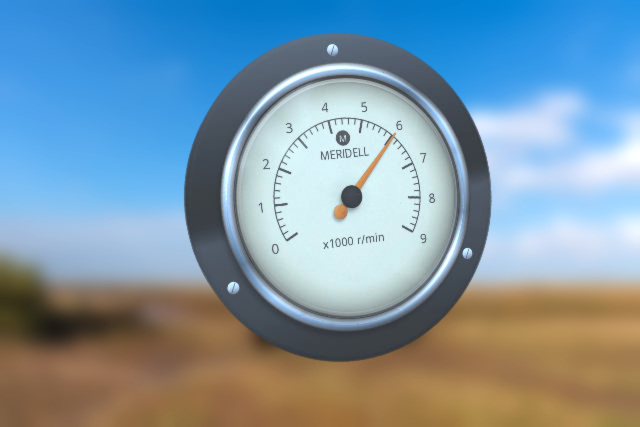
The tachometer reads 6000 rpm
